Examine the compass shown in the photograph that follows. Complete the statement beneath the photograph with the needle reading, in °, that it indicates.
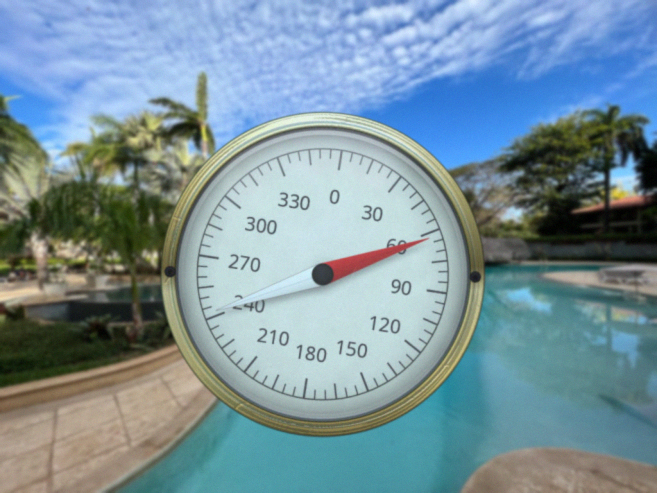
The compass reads 62.5 °
